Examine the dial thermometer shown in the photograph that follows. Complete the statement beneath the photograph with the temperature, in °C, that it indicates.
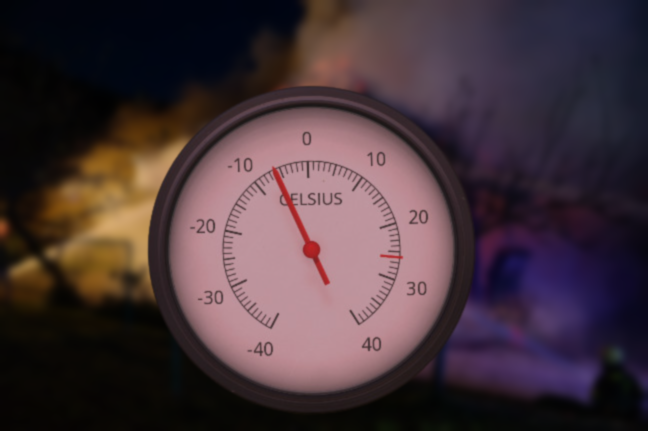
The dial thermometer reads -6 °C
